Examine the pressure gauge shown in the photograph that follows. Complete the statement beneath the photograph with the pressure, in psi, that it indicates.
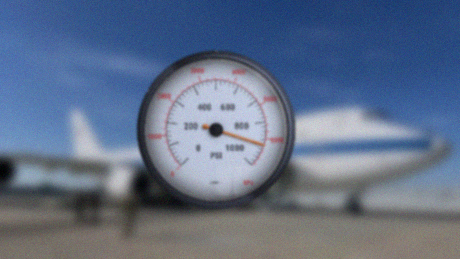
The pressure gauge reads 900 psi
